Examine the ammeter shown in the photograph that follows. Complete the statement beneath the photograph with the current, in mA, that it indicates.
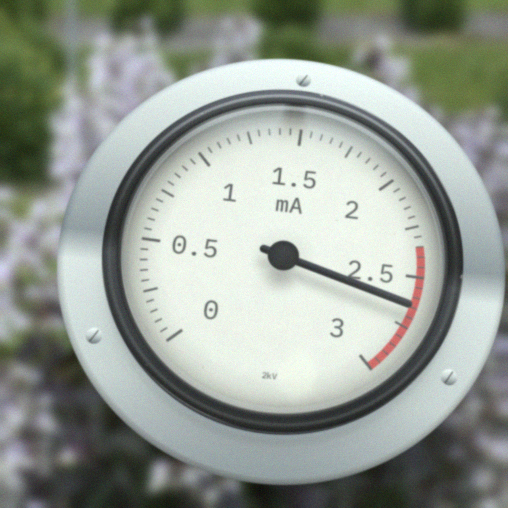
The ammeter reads 2.65 mA
